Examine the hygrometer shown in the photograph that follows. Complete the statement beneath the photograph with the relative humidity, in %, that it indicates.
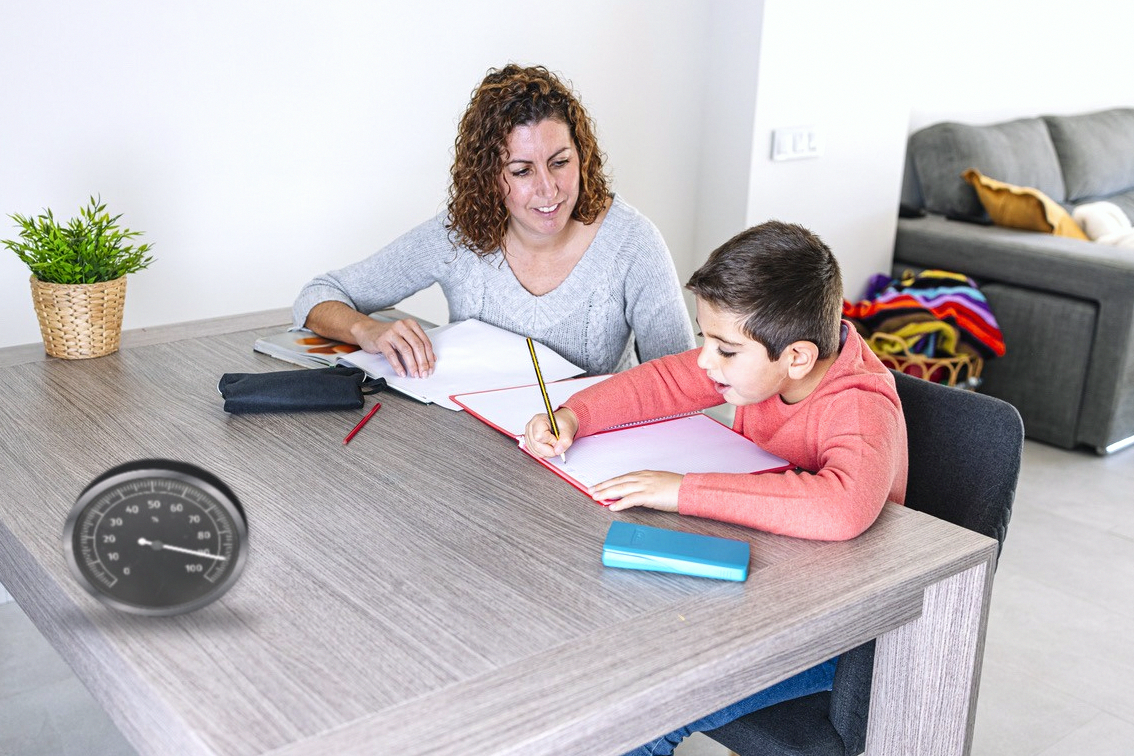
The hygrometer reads 90 %
